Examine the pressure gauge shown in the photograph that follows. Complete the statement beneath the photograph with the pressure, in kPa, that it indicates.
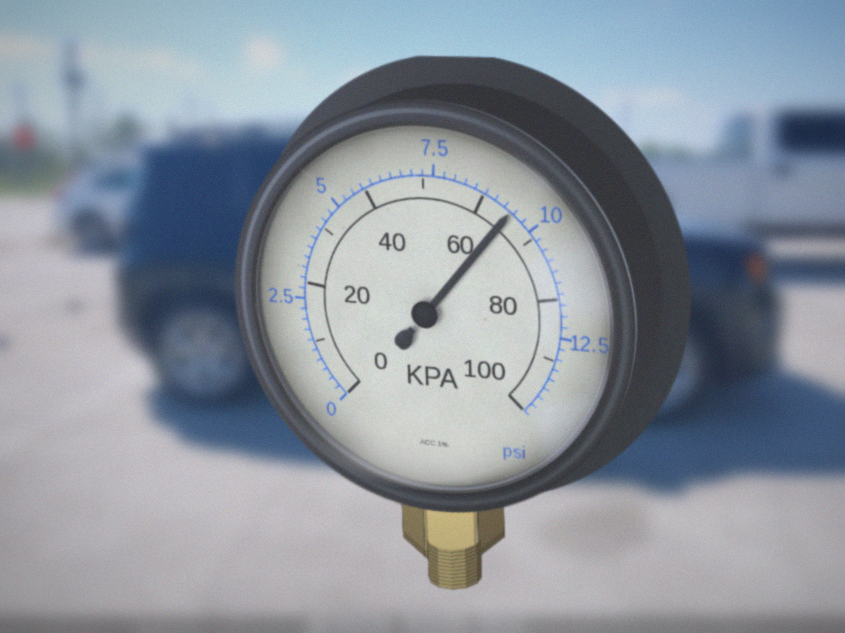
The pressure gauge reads 65 kPa
